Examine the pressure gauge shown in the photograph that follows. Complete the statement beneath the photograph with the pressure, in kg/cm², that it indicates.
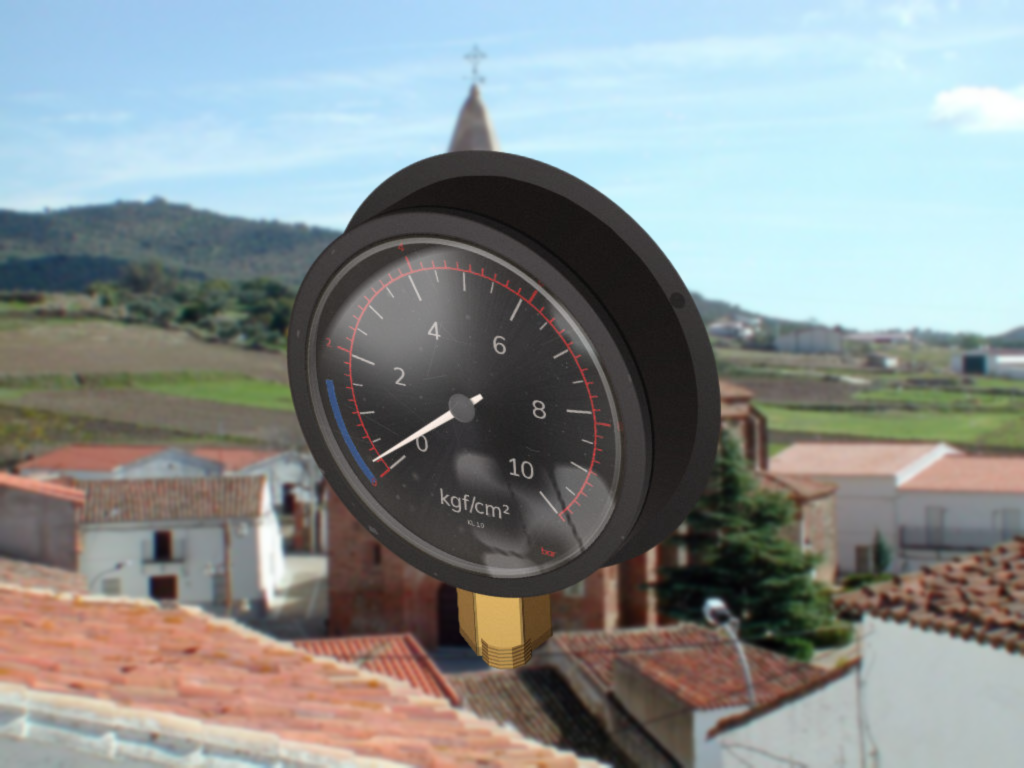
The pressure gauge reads 0.25 kg/cm²
